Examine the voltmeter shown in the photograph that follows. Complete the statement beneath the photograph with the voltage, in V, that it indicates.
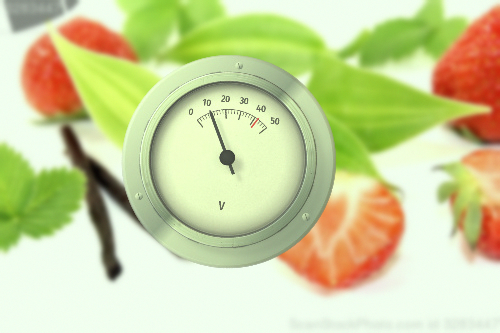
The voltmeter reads 10 V
